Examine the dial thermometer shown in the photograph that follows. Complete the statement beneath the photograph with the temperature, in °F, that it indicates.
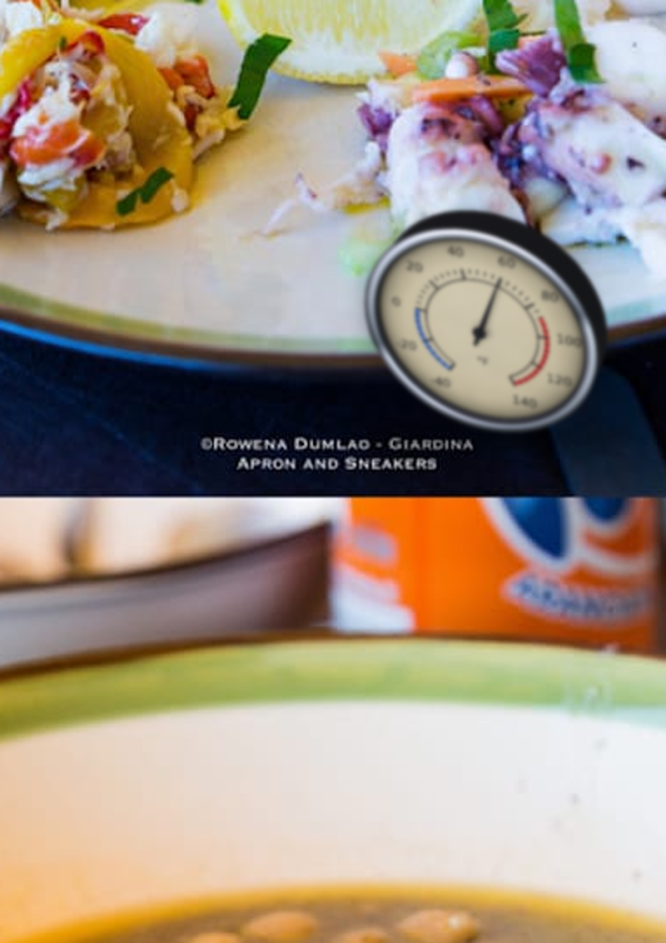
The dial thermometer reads 60 °F
